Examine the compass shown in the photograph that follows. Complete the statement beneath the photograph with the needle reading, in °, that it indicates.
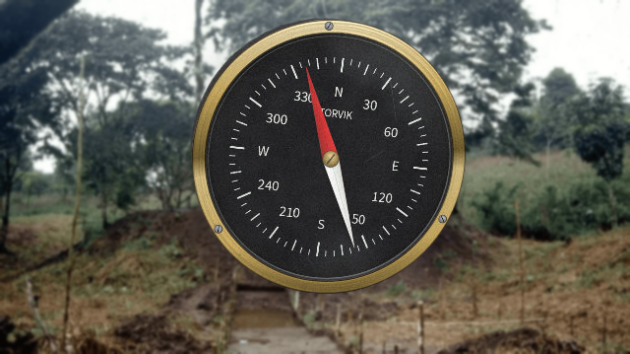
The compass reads 337.5 °
